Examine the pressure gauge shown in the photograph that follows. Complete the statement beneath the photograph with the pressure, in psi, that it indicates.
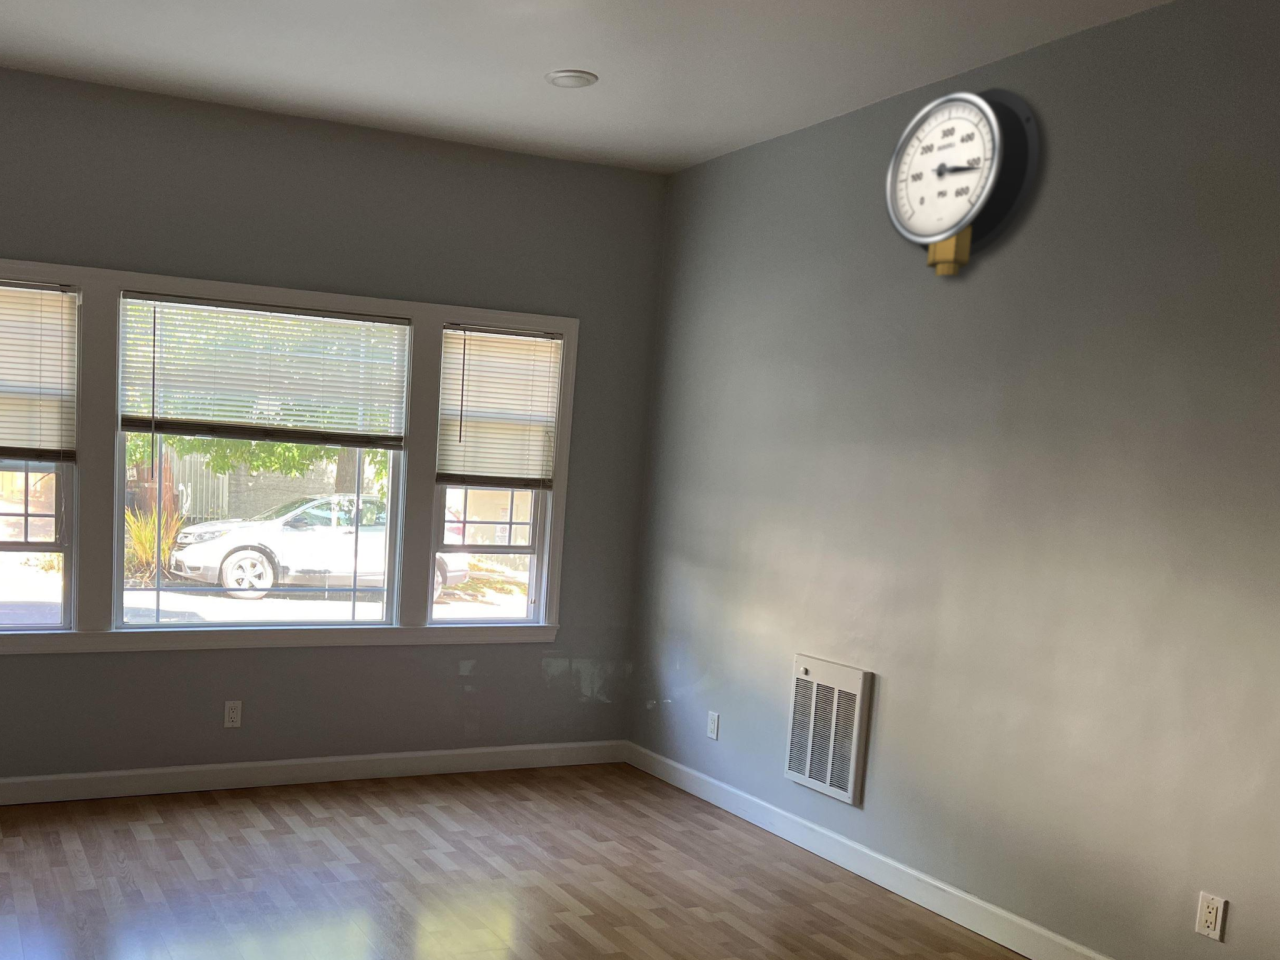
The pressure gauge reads 520 psi
